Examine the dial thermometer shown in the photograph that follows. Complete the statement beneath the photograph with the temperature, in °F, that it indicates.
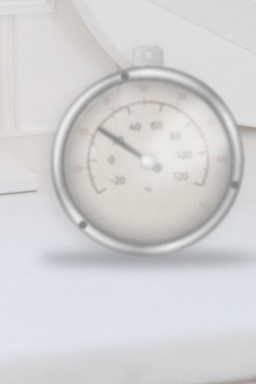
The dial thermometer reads 20 °F
